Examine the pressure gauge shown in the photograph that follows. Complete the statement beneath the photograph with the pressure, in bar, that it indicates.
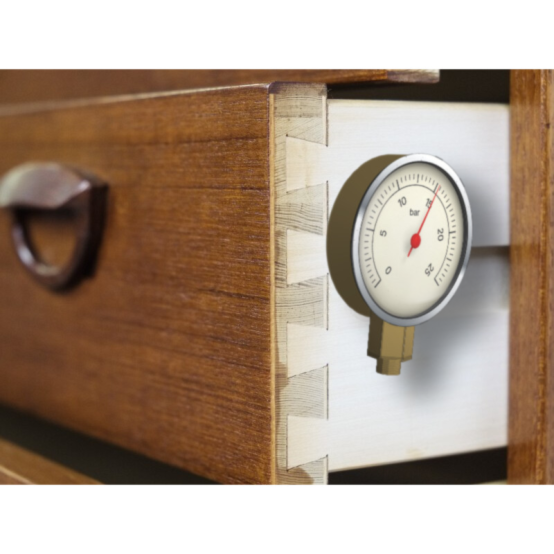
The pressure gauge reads 15 bar
